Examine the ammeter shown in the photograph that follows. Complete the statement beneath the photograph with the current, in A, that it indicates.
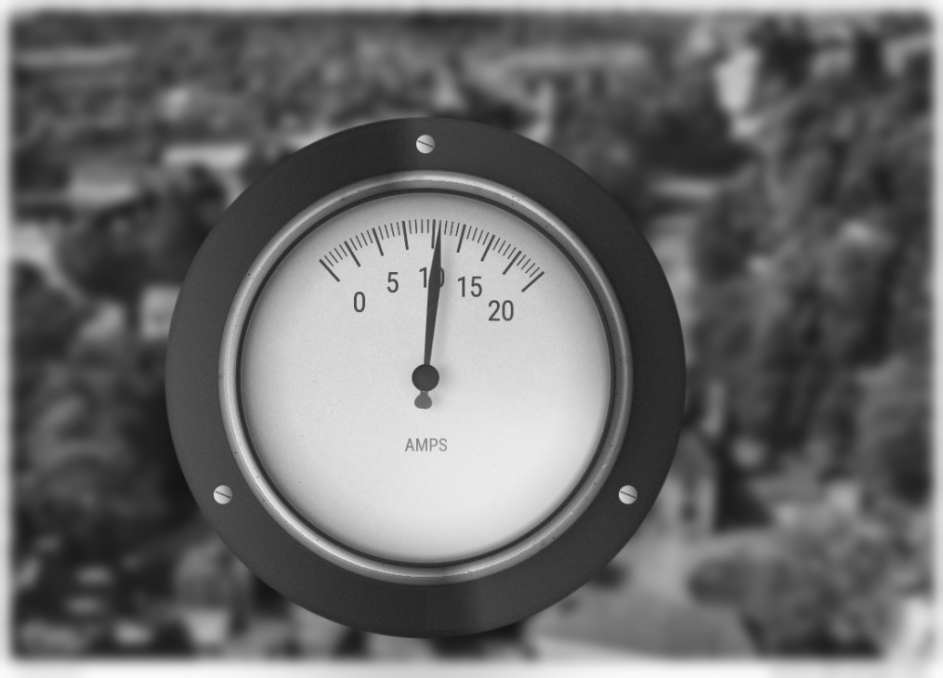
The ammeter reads 10.5 A
